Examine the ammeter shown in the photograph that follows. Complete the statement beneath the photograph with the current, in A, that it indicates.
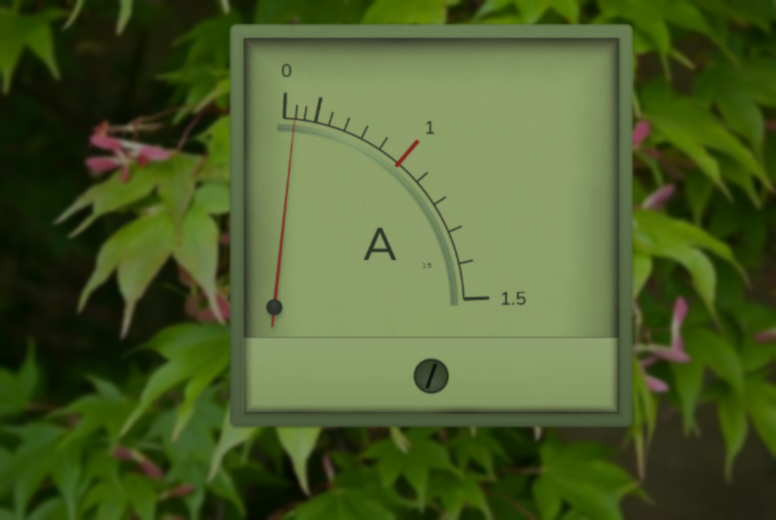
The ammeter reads 0.3 A
